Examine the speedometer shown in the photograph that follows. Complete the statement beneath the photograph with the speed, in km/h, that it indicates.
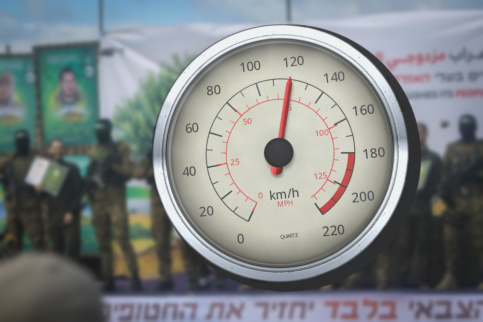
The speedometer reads 120 km/h
